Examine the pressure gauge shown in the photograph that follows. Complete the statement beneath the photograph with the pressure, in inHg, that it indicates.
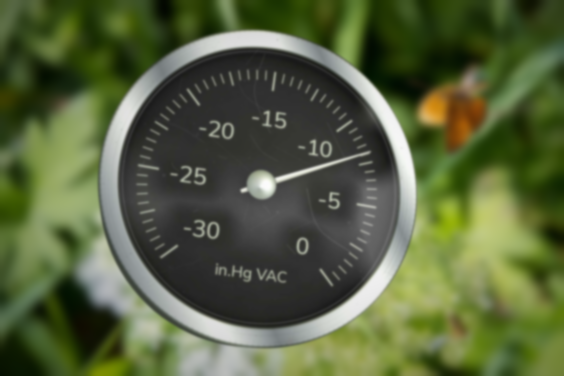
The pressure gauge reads -8 inHg
